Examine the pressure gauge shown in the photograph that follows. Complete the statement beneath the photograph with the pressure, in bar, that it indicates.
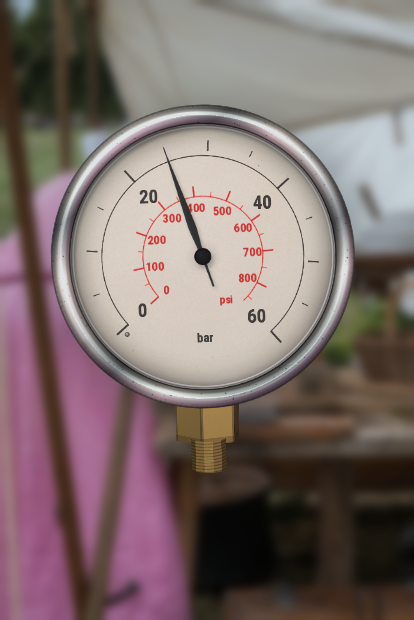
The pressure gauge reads 25 bar
